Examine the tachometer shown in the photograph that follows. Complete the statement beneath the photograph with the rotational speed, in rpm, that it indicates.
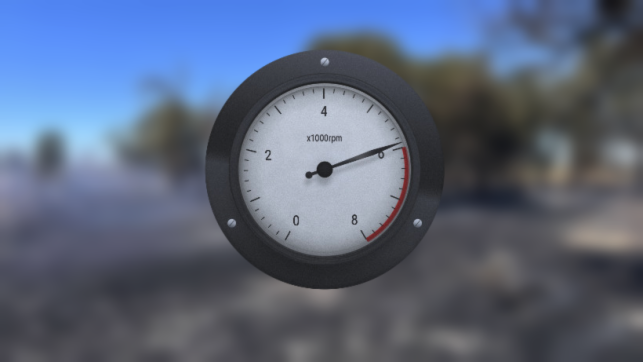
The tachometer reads 5900 rpm
